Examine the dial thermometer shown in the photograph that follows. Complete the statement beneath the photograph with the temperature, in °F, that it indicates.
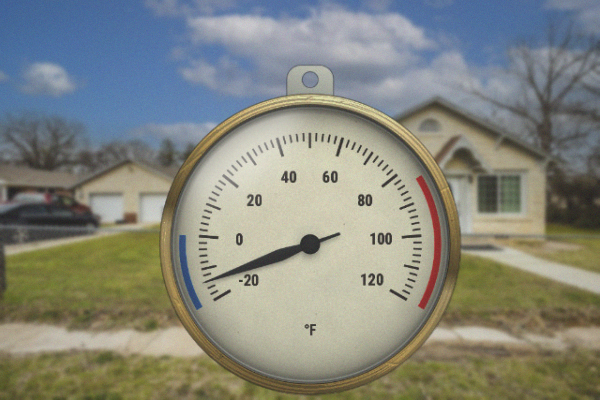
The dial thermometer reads -14 °F
